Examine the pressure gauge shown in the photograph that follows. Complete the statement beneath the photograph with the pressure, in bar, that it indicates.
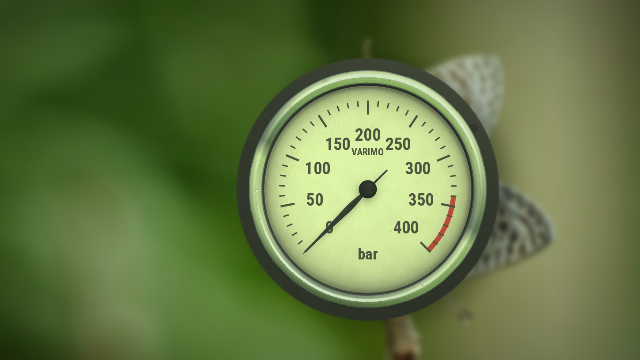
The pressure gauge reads 0 bar
